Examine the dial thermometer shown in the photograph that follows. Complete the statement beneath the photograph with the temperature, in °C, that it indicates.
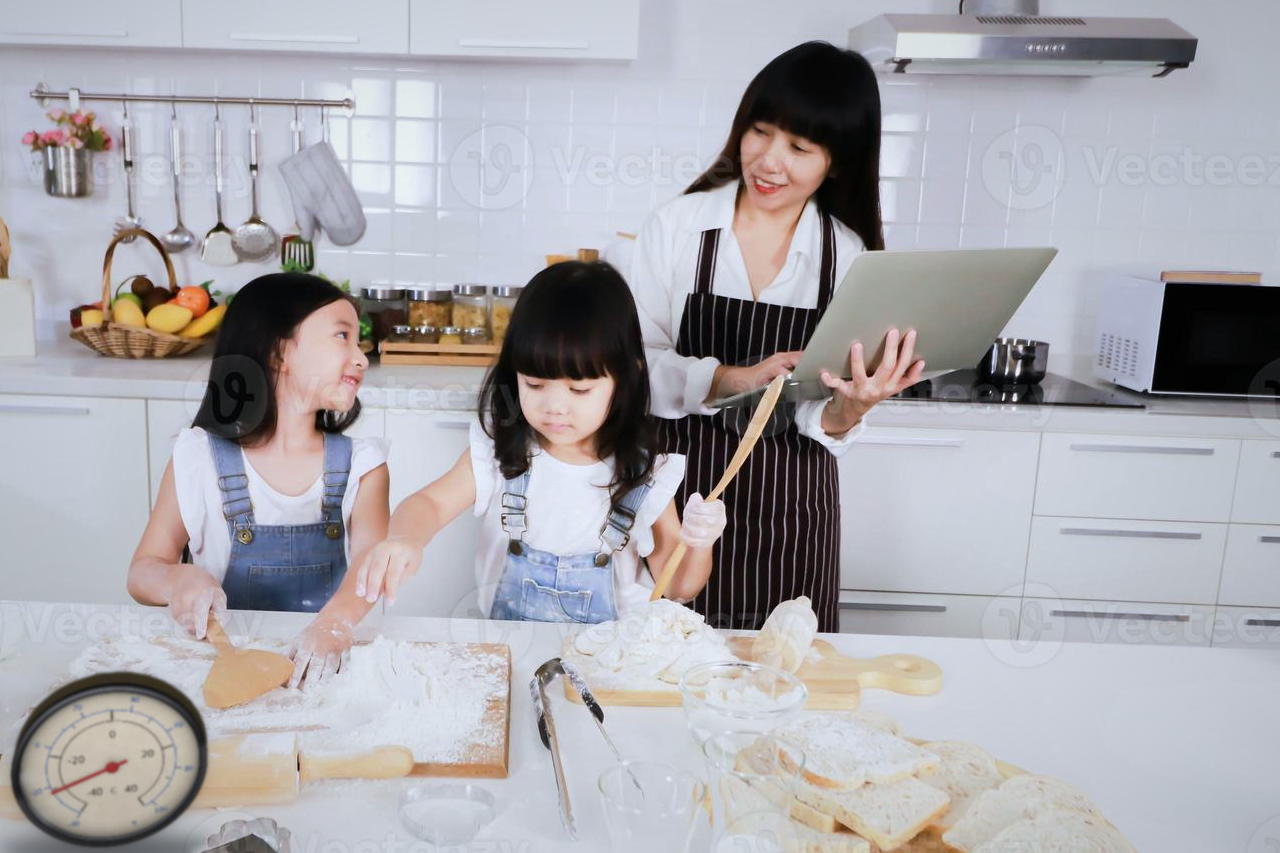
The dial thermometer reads -30 °C
